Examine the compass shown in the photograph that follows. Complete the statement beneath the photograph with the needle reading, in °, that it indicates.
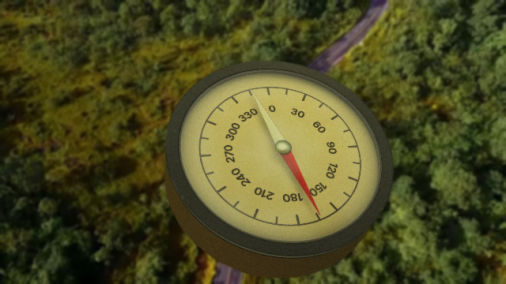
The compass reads 165 °
